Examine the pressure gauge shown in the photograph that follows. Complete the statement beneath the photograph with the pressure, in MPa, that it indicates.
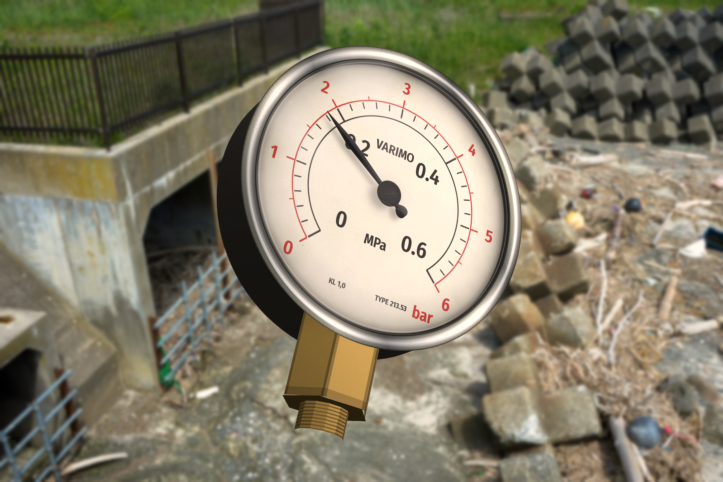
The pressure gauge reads 0.18 MPa
